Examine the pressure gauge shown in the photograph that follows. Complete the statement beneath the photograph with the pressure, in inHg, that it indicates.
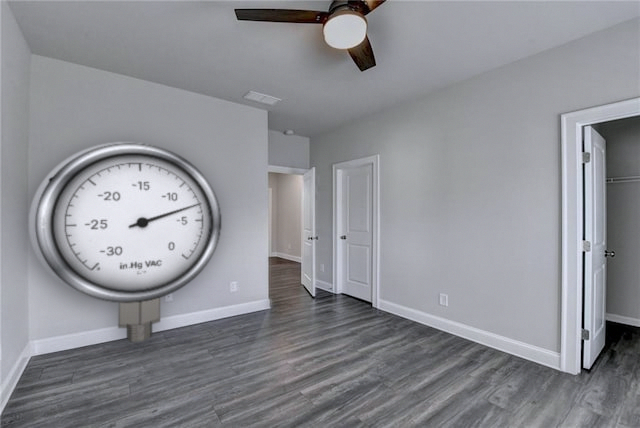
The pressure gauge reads -7 inHg
